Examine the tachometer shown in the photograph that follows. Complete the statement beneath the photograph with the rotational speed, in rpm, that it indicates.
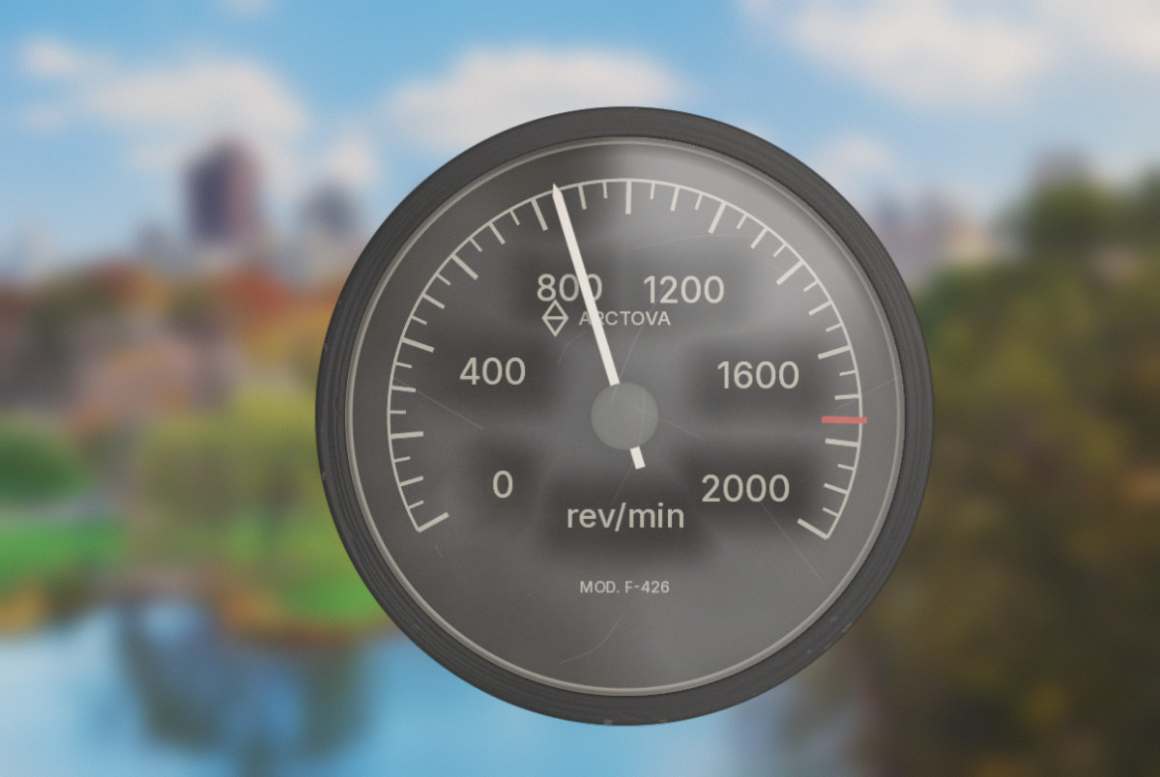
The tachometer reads 850 rpm
